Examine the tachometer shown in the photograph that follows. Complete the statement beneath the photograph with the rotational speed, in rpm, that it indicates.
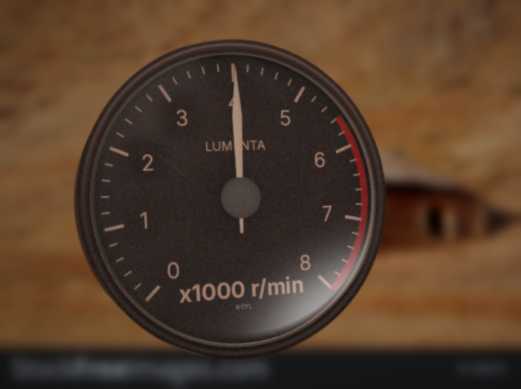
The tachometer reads 4000 rpm
